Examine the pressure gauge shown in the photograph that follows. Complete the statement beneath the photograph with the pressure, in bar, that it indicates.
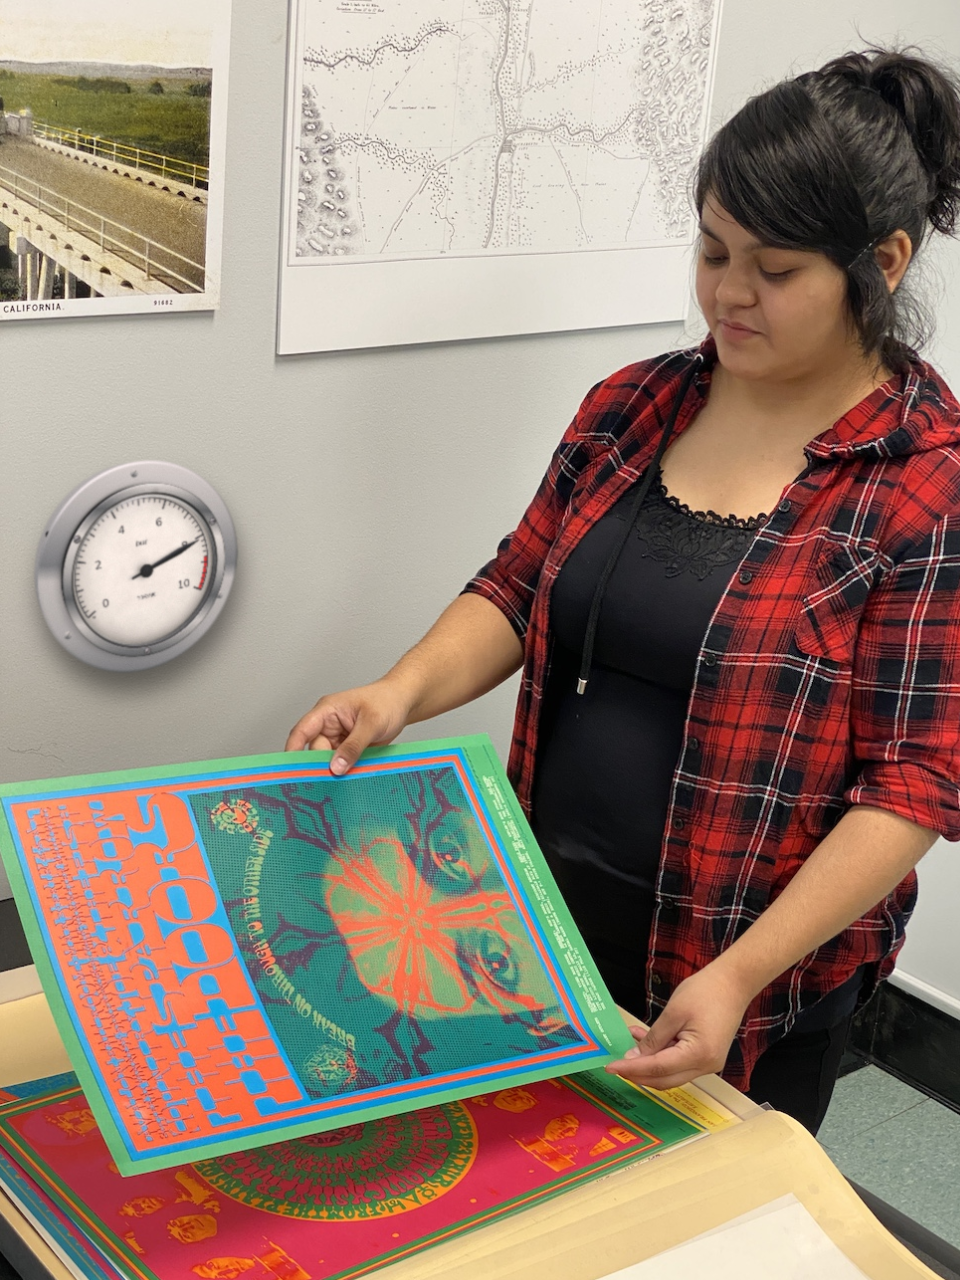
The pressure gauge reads 8 bar
